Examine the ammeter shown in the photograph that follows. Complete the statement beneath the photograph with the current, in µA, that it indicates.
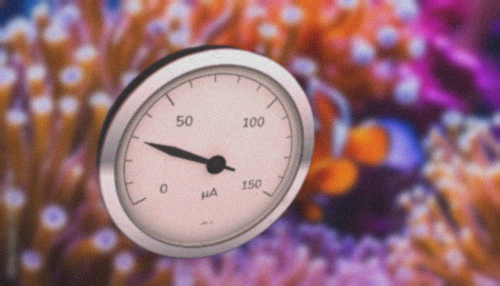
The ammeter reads 30 µA
